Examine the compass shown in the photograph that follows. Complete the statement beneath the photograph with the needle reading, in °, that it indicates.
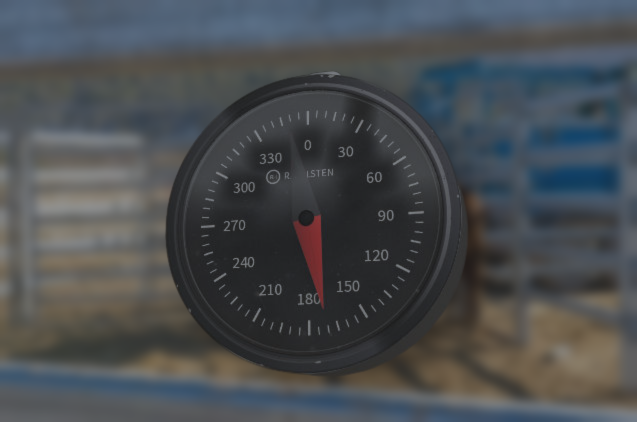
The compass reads 170 °
